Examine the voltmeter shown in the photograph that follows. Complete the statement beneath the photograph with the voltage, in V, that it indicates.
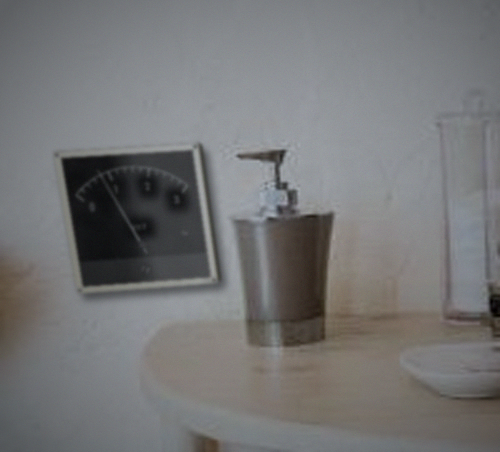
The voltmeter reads 0.8 V
